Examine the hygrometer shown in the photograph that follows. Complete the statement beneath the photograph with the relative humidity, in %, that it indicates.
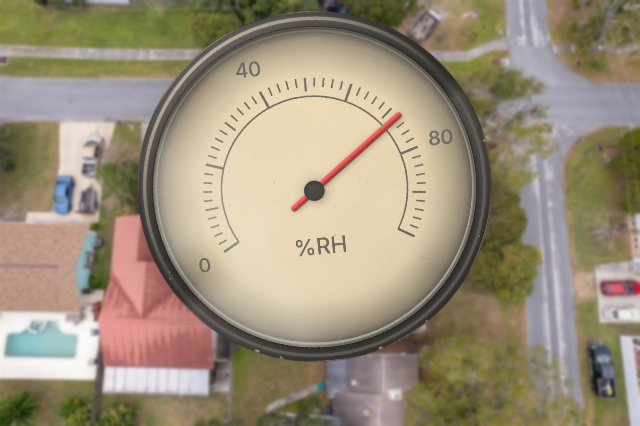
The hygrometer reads 72 %
